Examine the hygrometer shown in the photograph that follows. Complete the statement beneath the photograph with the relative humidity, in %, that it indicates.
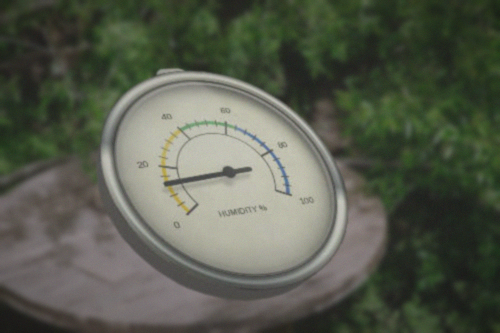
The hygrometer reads 12 %
